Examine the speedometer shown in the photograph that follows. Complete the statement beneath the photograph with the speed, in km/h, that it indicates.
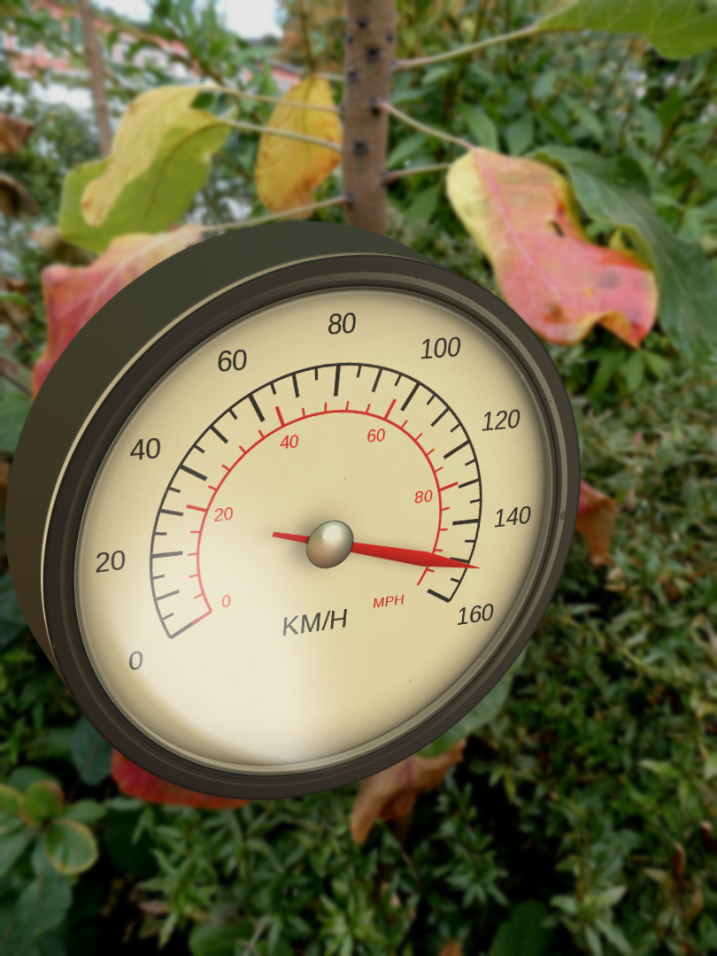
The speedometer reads 150 km/h
